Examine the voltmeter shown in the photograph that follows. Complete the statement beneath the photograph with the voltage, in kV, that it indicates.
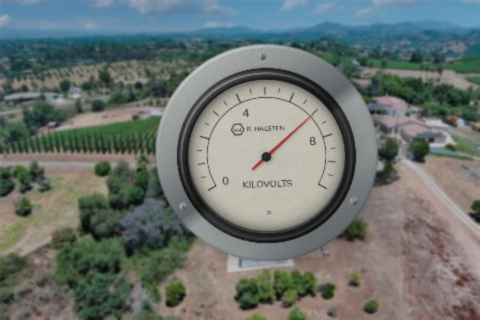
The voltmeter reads 7 kV
